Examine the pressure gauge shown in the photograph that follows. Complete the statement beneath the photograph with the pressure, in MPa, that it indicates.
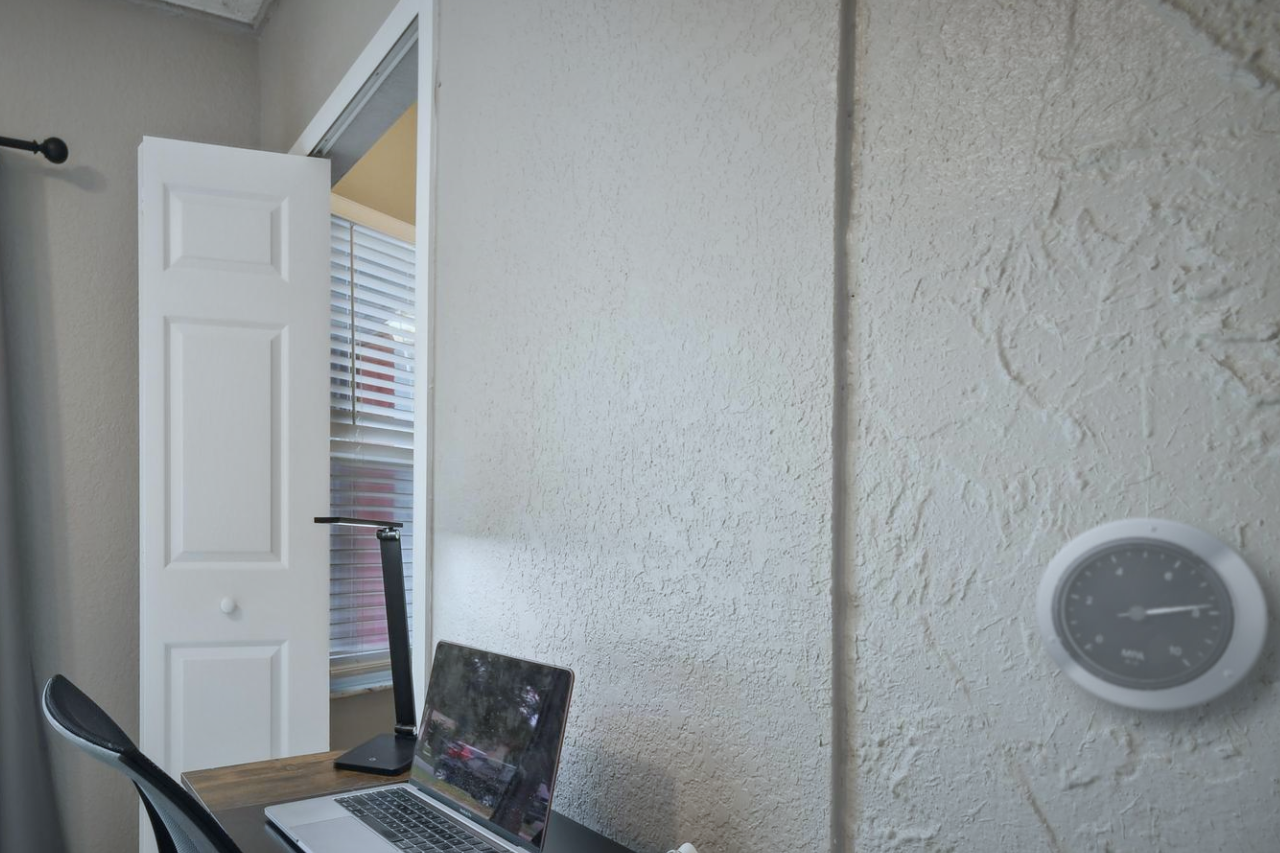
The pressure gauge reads 7.75 MPa
